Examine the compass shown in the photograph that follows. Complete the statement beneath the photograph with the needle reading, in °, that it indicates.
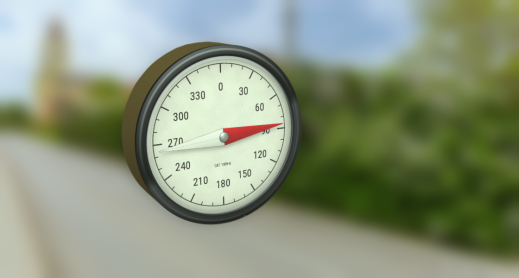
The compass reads 85 °
